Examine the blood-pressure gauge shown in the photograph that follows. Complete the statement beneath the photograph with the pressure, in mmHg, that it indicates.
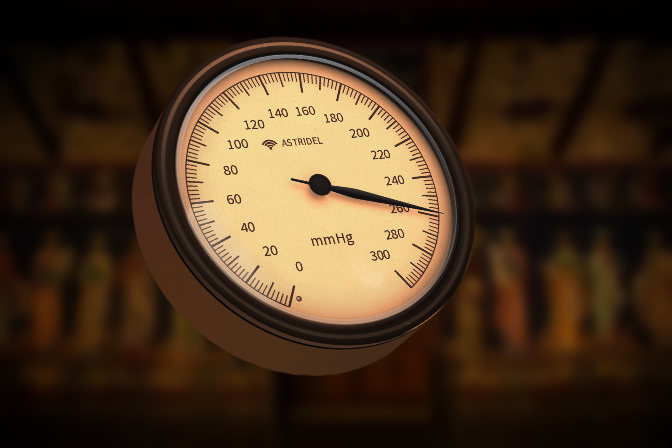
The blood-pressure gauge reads 260 mmHg
